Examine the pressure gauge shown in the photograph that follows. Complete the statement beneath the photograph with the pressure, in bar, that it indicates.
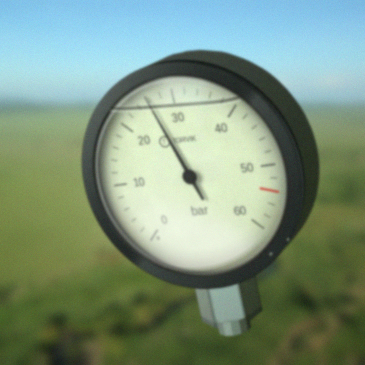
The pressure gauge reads 26 bar
